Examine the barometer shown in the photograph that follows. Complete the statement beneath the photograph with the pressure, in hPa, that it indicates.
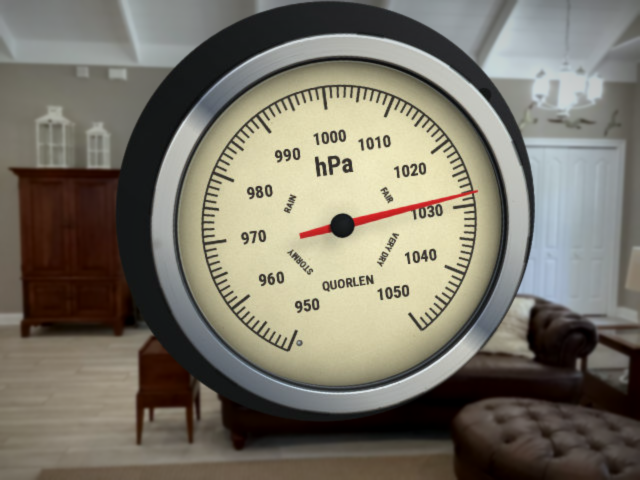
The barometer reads 1028 hPa
